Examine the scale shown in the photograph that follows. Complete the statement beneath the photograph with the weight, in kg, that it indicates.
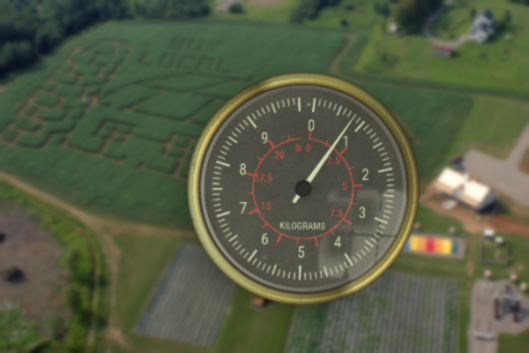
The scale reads 0.8 kg
